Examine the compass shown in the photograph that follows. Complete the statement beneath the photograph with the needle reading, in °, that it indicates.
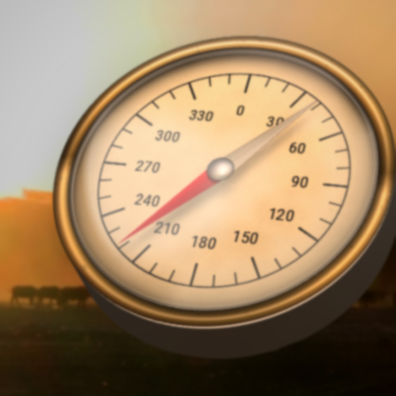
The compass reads 220 °
